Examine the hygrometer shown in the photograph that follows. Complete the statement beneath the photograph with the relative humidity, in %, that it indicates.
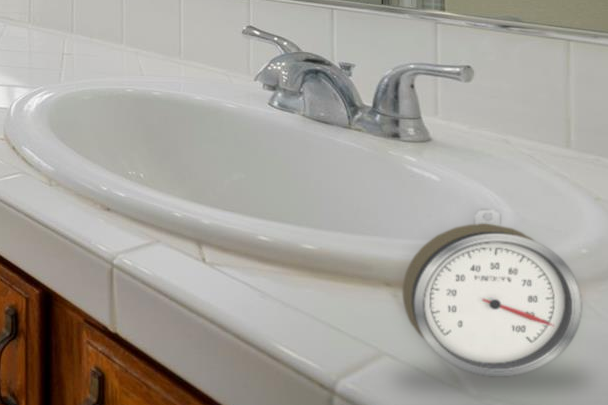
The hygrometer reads 90 %
